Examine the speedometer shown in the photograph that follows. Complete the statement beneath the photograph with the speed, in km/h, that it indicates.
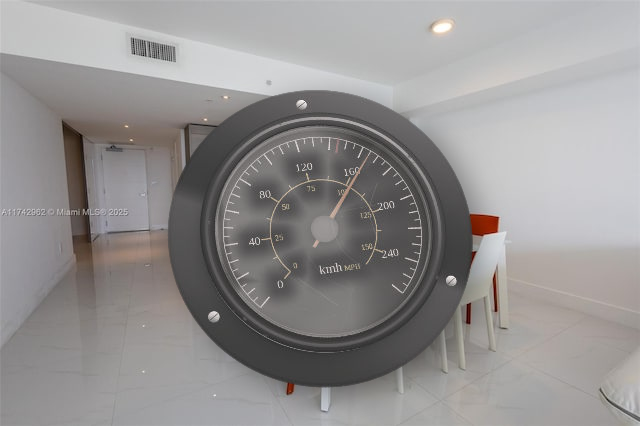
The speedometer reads 165 km/h
